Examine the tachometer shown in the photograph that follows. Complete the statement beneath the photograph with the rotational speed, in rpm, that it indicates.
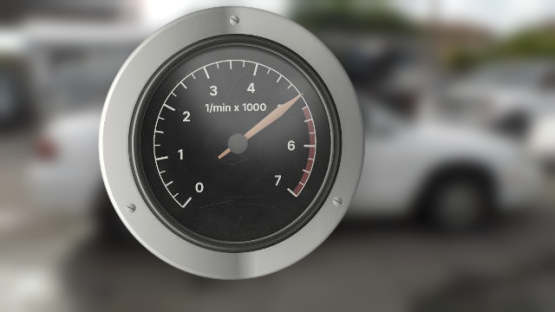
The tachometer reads 5000 rpm
